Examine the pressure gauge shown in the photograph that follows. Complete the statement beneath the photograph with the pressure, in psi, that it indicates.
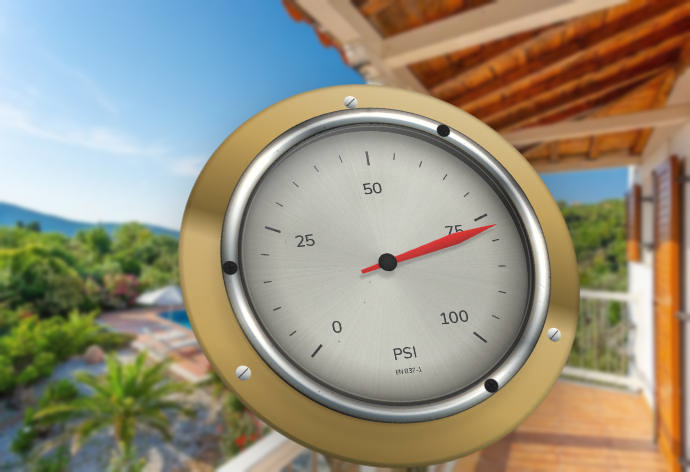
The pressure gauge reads 77.5 psi
